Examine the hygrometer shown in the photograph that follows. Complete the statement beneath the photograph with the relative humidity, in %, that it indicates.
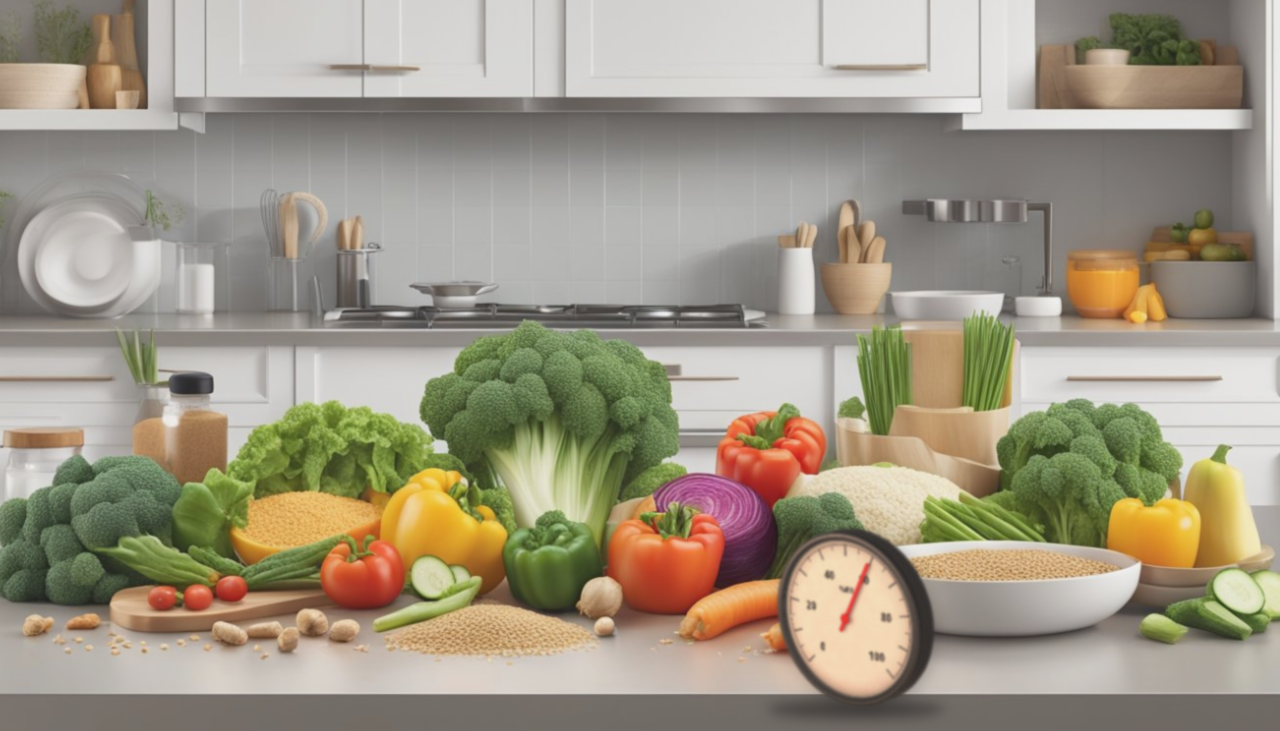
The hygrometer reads 60 %
